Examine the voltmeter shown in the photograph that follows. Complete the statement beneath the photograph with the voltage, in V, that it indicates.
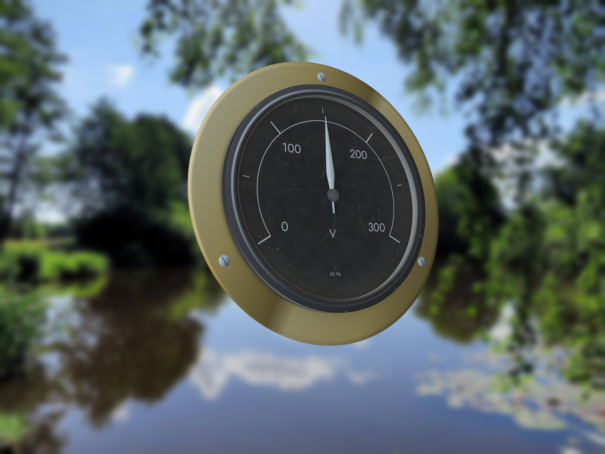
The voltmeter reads 150 V
